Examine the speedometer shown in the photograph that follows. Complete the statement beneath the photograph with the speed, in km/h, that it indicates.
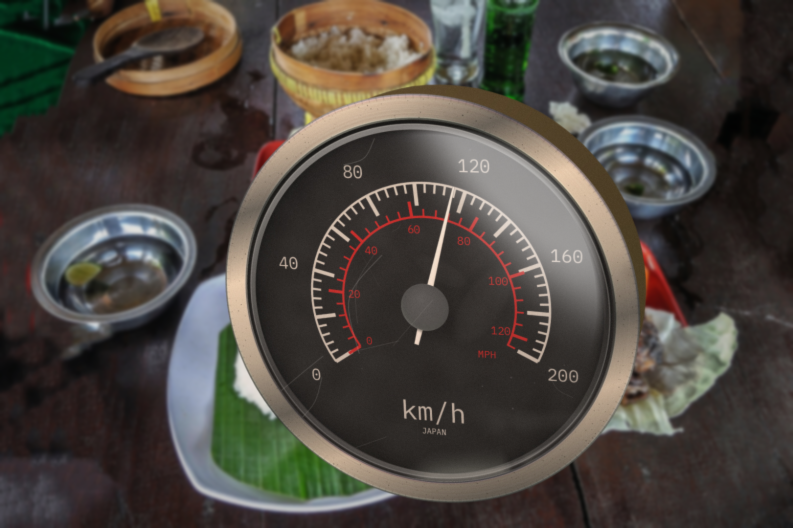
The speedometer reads 116 km/h
